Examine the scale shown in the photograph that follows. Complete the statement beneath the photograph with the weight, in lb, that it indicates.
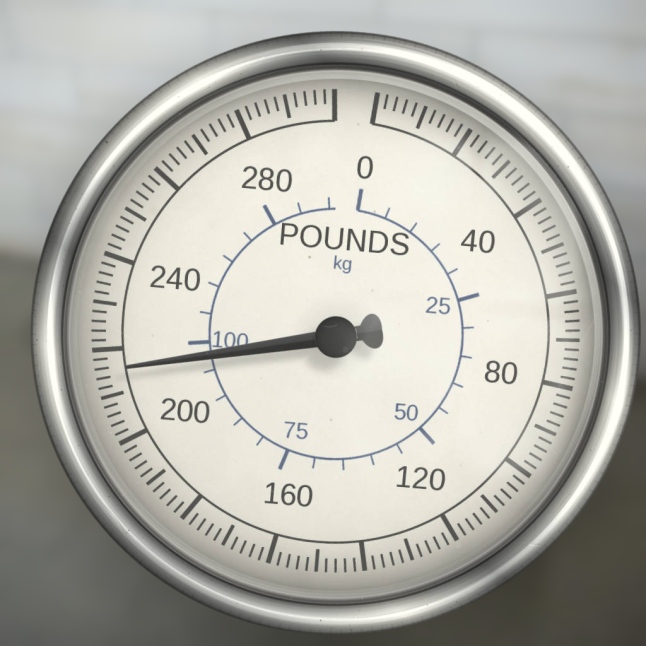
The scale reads 216 lb
